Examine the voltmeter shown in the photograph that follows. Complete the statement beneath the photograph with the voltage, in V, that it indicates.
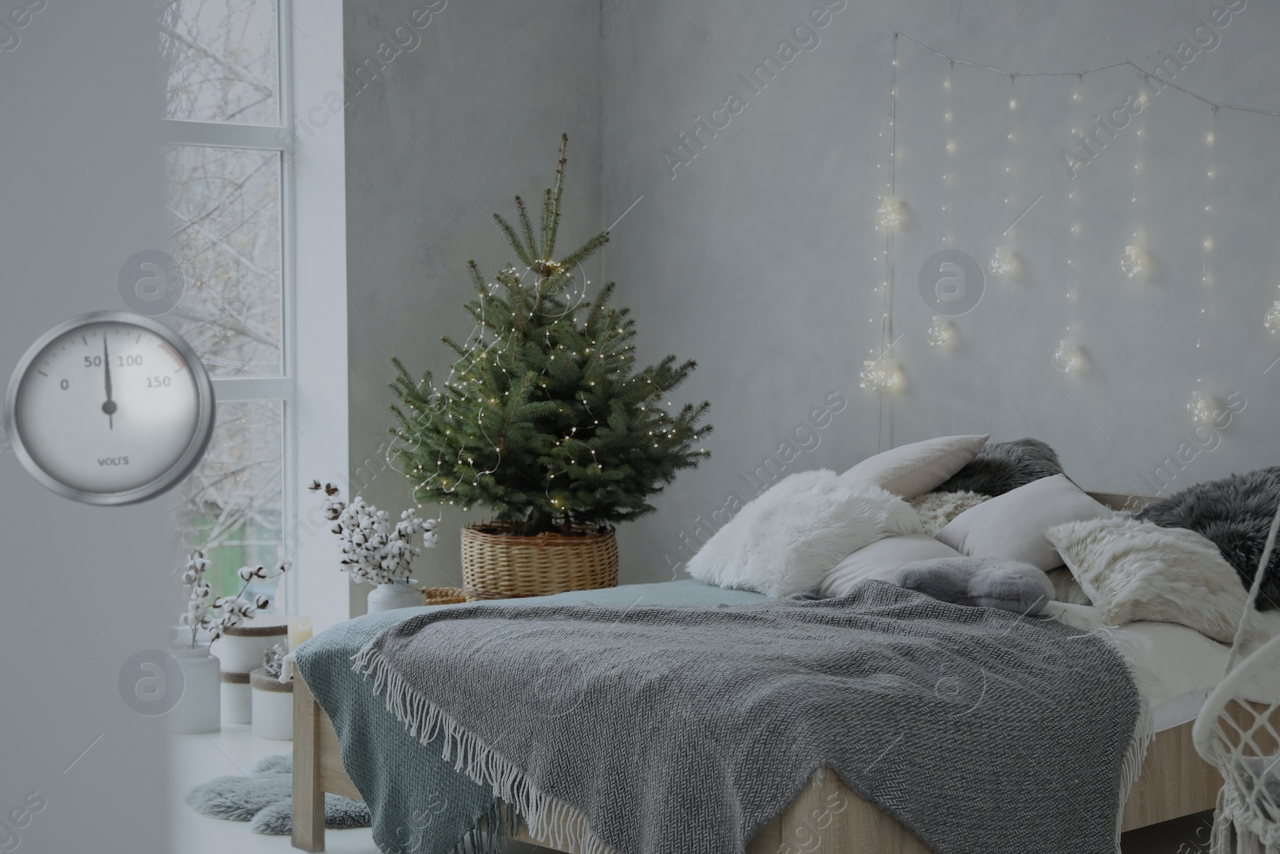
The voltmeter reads 70 V
